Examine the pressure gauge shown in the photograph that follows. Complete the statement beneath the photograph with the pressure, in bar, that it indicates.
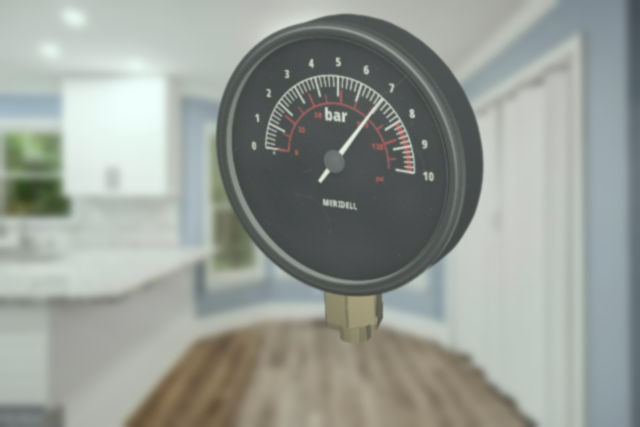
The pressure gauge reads 7 bar
